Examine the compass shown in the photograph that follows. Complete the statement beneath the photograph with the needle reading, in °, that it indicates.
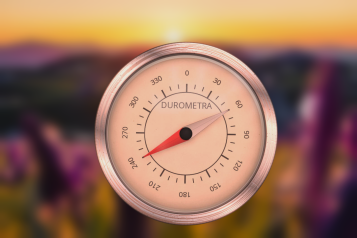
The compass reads 240 °
